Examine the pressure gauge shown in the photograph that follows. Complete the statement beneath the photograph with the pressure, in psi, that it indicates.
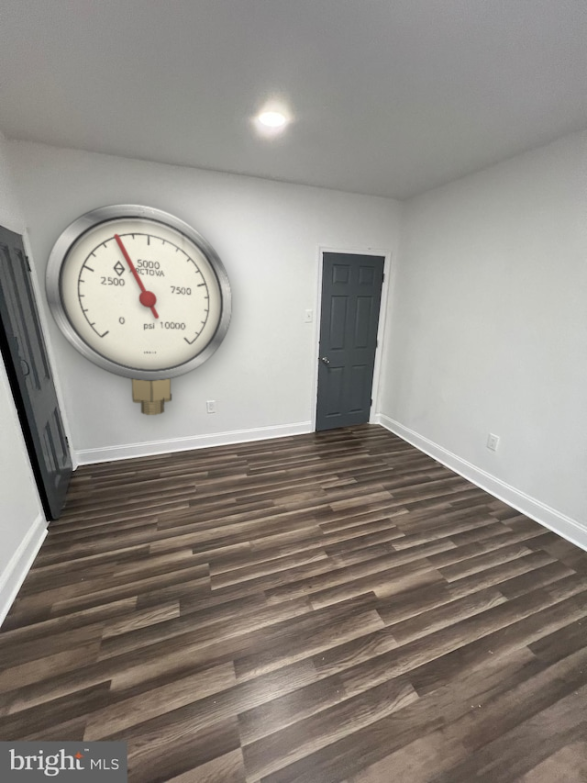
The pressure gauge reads 4000 psi
